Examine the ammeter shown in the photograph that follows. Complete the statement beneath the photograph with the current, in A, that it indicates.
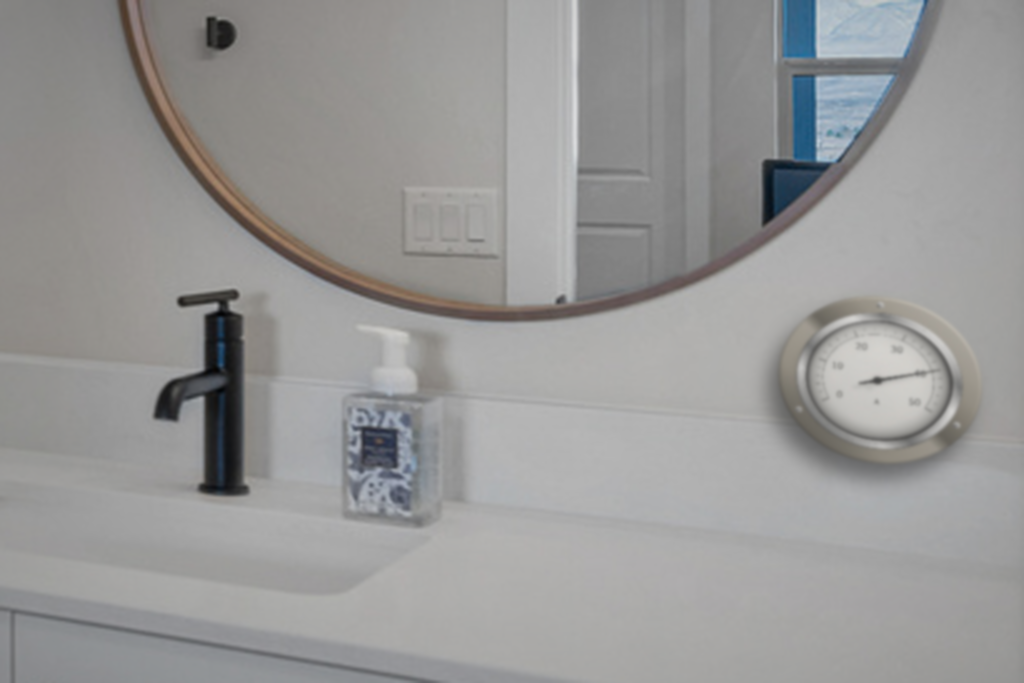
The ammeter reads 40 A
